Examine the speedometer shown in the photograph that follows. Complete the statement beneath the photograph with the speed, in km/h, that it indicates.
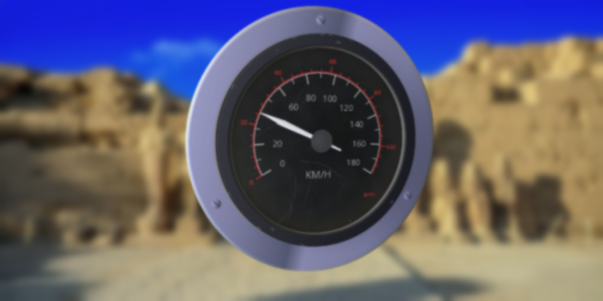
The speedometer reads 40 km/h
